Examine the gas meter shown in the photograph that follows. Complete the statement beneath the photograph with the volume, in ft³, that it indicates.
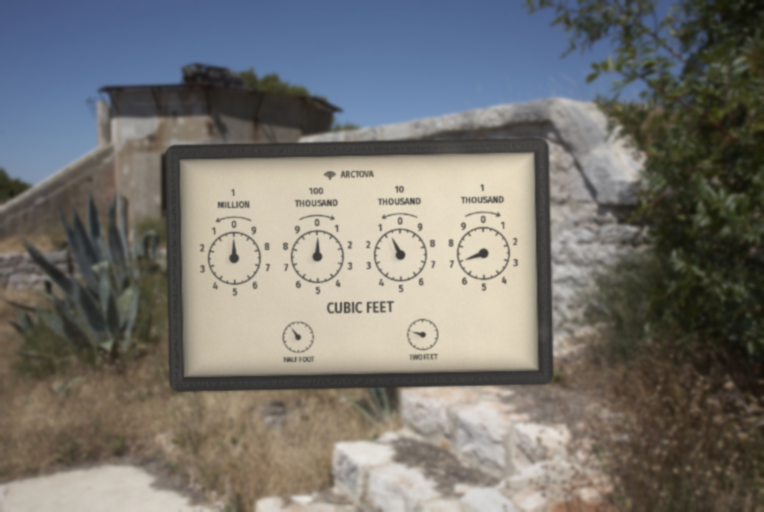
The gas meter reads 700 ft³
